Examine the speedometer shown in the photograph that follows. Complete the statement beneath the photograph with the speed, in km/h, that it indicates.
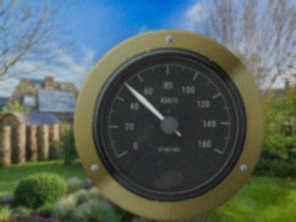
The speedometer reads 50 km/h
